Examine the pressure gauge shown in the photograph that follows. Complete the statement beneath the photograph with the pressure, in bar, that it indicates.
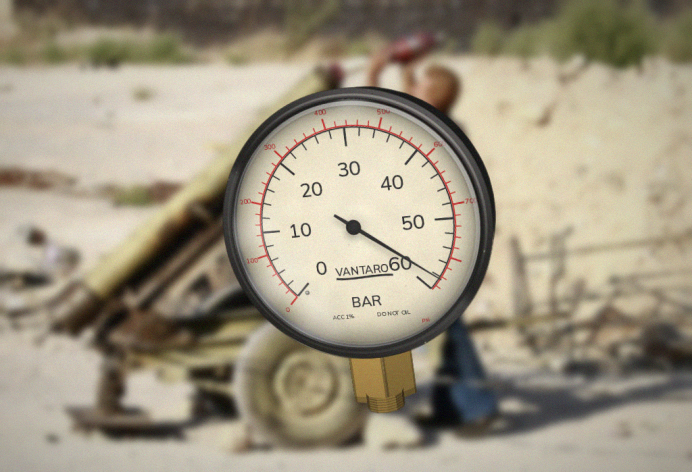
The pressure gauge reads 58 bar
